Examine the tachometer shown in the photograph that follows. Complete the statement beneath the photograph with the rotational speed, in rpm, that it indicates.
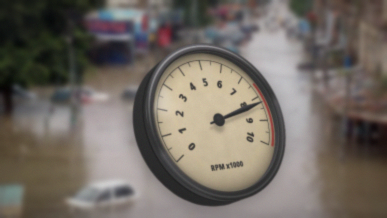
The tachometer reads 8250 rpm
